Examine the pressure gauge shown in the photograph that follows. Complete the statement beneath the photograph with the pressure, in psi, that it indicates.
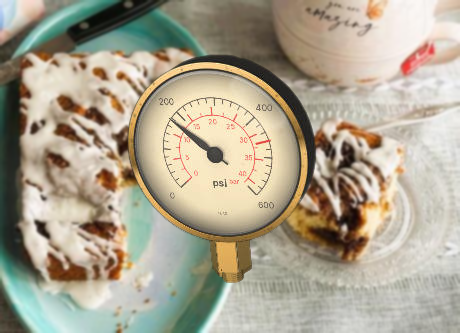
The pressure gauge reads 180 psi
